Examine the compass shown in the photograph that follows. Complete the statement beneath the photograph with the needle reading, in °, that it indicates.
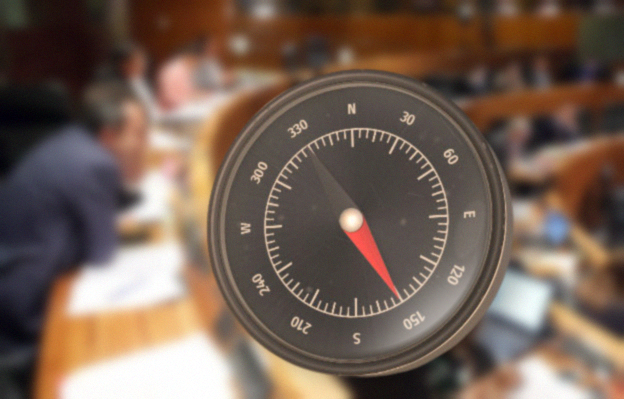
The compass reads 150 °
